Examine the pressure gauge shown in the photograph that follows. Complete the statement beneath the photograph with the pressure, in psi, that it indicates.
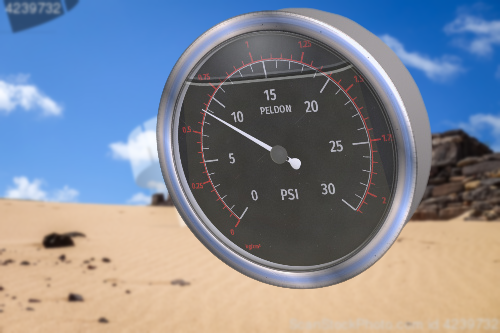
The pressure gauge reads 9 psi
